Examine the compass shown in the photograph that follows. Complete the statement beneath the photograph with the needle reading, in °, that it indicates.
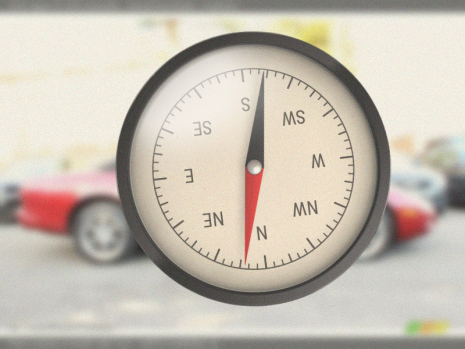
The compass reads 12.5 °
